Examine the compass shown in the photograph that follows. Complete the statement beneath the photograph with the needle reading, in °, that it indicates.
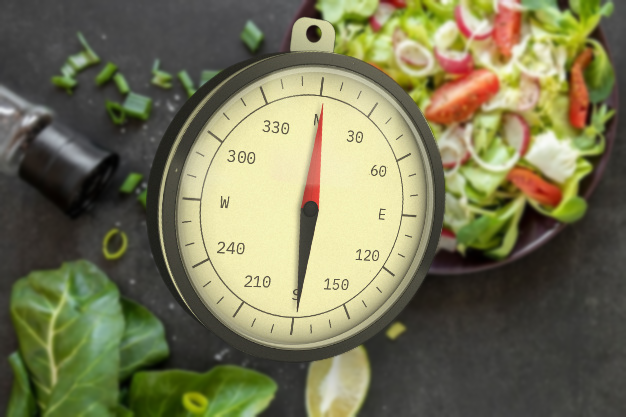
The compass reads 0 °
